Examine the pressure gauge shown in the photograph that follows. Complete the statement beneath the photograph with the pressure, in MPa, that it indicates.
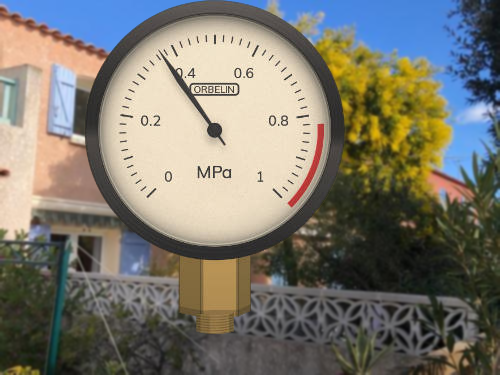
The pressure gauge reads 0.37 MPa
